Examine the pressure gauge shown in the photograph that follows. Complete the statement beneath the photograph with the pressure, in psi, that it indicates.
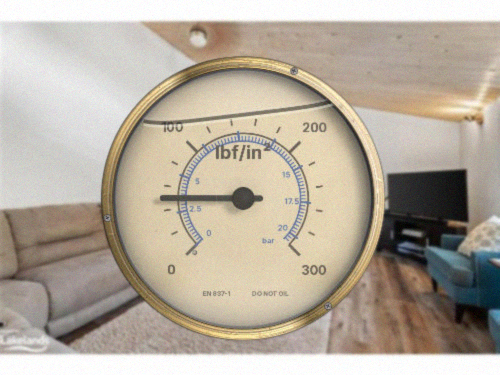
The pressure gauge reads 50 psi
